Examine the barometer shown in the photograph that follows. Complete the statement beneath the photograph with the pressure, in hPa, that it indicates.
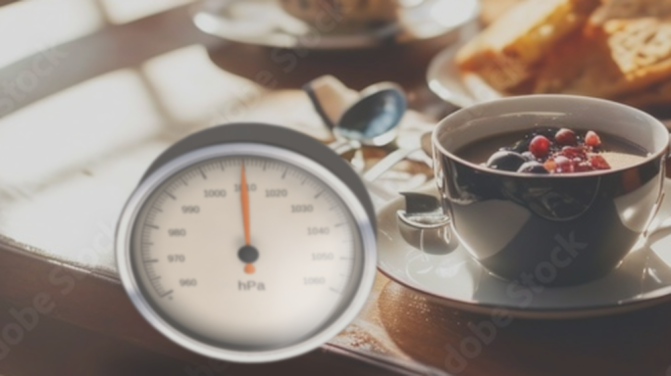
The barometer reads 1010 hPa
